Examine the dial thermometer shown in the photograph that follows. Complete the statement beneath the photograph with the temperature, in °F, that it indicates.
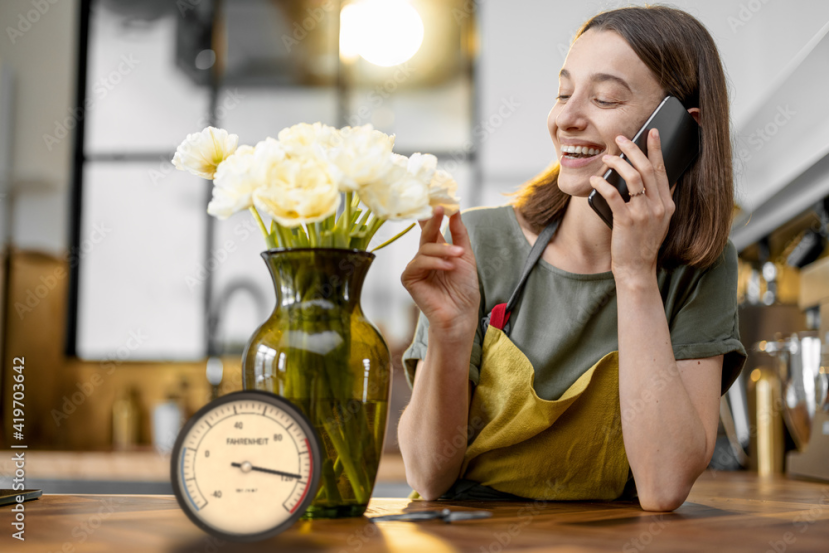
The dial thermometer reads 116 °F
